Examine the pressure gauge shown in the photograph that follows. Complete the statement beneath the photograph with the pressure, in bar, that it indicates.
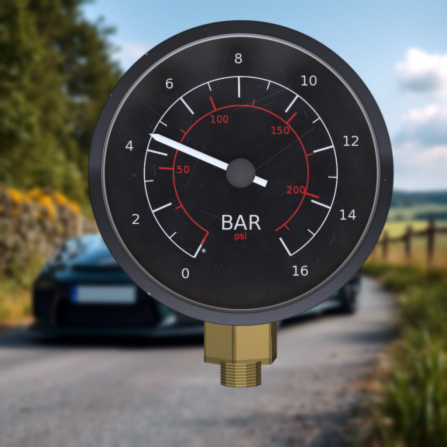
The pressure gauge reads 4.5 bar
